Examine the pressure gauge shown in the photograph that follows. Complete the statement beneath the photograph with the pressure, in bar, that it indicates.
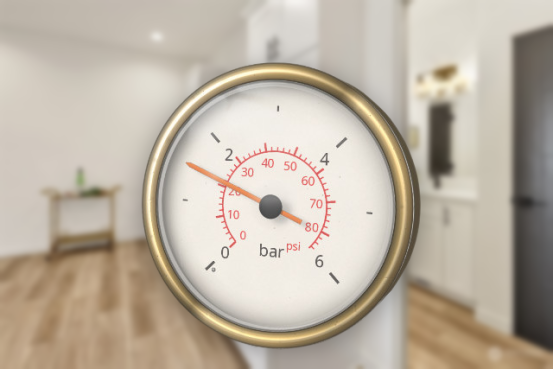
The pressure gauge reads 1.5 bar
